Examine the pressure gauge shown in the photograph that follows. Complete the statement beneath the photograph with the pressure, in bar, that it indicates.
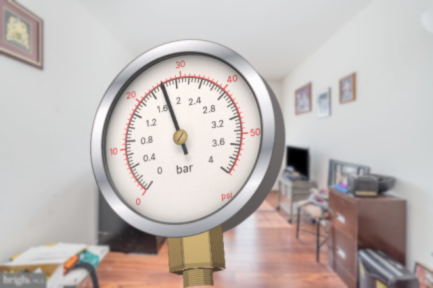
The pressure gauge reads 1.8 bar
